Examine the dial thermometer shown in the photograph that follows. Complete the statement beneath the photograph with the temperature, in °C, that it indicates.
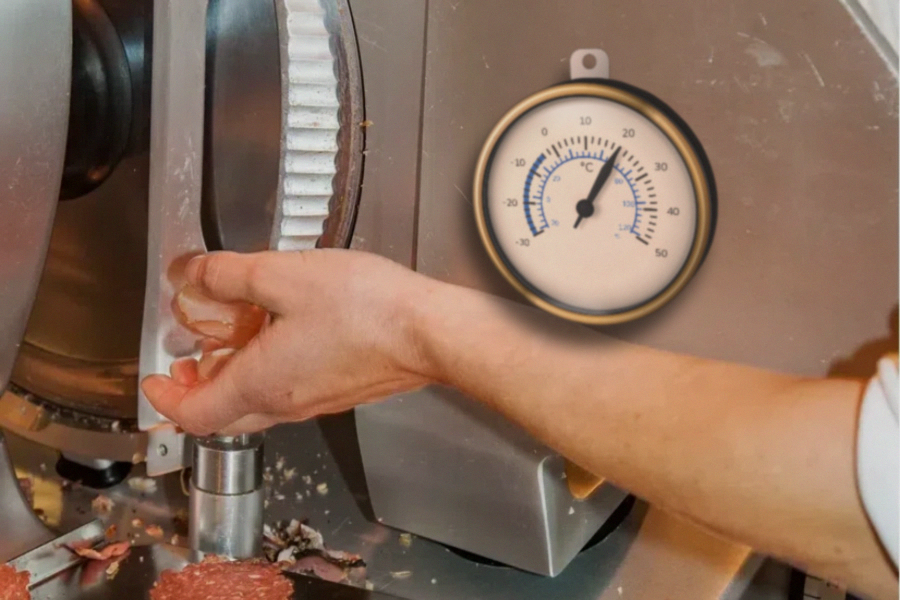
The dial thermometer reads 20 °C
